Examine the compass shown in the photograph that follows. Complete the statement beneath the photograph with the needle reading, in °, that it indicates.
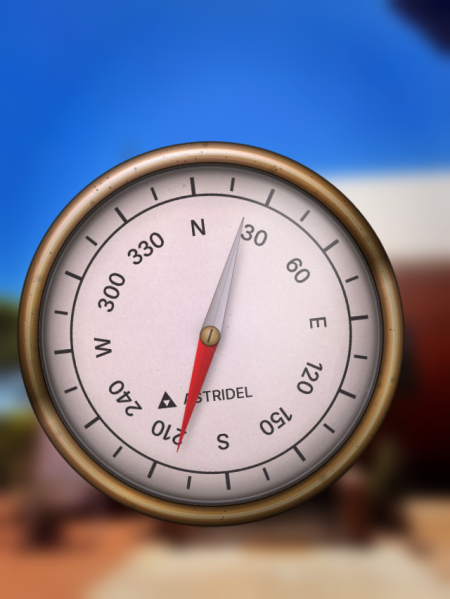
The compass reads 202.5 °
